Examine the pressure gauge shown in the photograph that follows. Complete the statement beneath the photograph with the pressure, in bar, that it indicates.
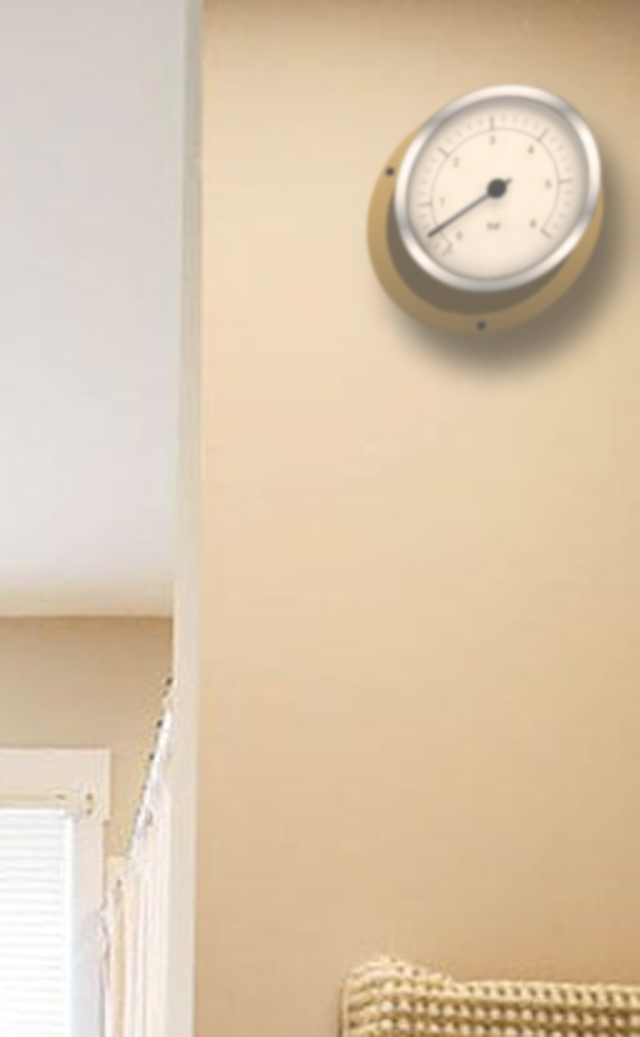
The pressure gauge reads 0.4 bar
